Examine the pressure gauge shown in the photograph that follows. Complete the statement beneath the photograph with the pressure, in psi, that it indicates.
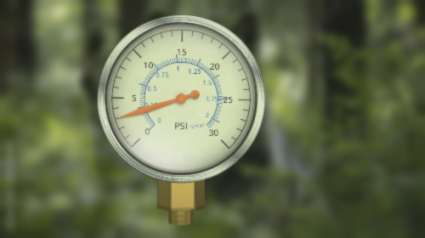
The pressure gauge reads 3 psi
